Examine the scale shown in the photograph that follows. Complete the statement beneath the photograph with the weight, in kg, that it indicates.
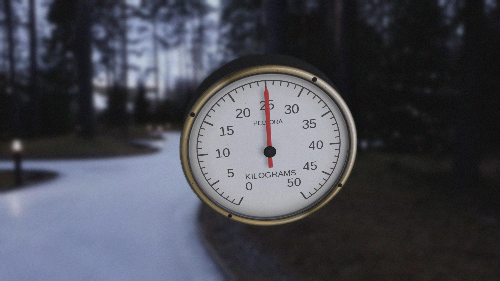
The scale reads 25 kg
